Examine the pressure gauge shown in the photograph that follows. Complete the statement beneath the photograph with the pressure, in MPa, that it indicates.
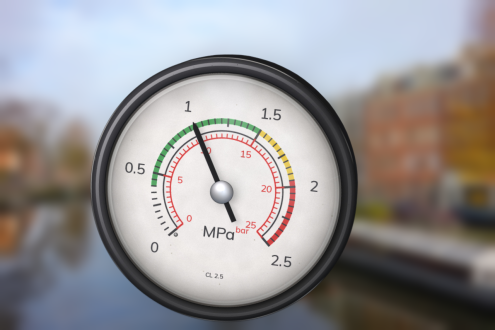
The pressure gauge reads 1 MPa
